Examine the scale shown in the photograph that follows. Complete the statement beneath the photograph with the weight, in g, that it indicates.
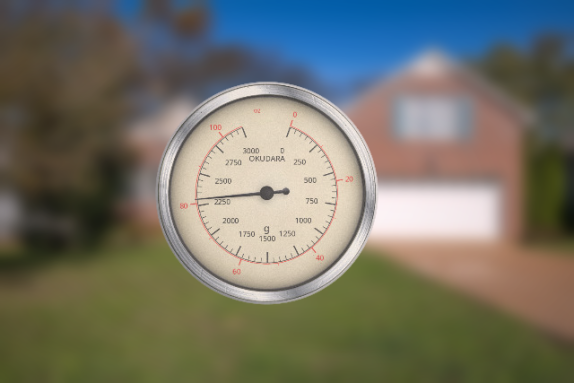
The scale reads 2300 g
